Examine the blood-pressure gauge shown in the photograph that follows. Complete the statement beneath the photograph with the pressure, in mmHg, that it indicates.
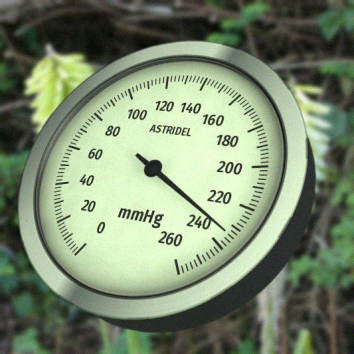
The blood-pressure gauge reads 234 mmHg
